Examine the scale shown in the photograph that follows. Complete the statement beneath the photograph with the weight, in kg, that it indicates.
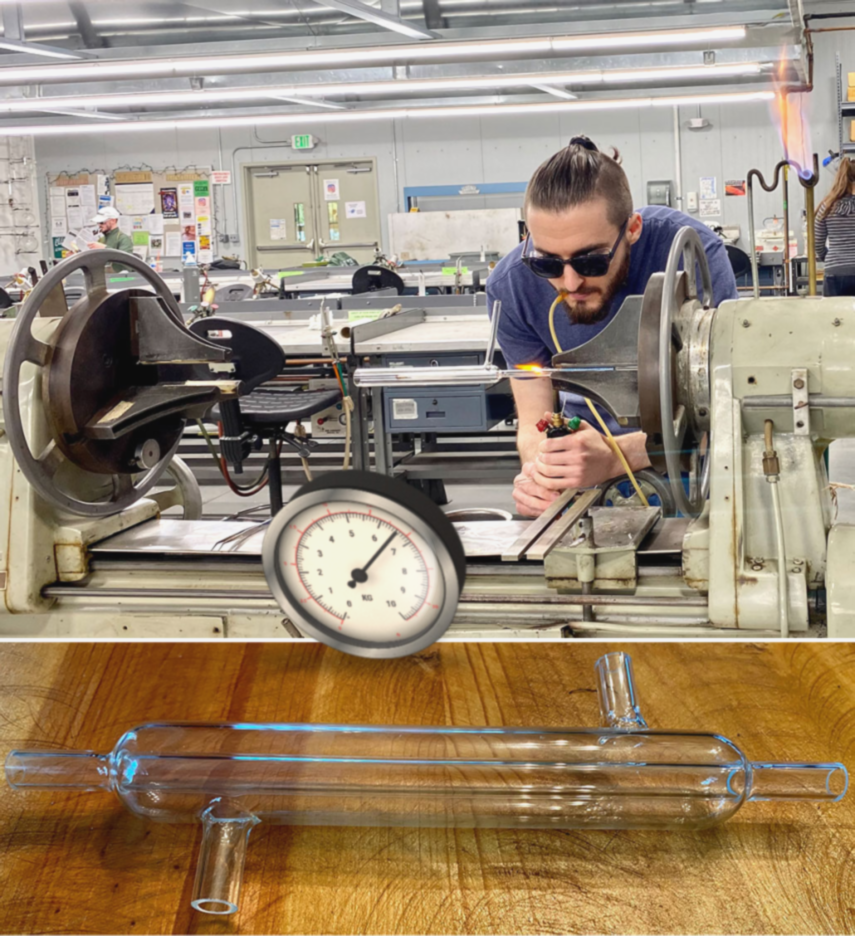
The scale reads 6.5 kg
